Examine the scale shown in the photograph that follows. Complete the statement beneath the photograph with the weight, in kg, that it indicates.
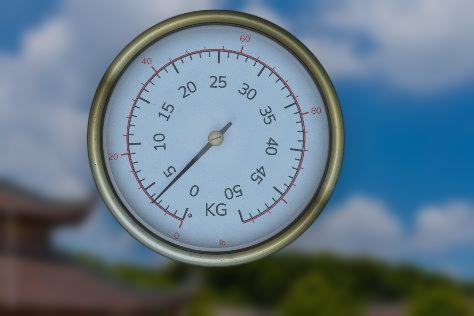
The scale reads 3.5 kg
